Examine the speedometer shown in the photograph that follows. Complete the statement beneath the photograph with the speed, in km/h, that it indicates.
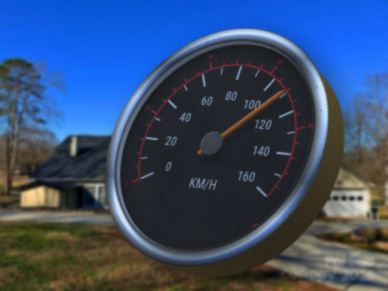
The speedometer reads 110 km/h
